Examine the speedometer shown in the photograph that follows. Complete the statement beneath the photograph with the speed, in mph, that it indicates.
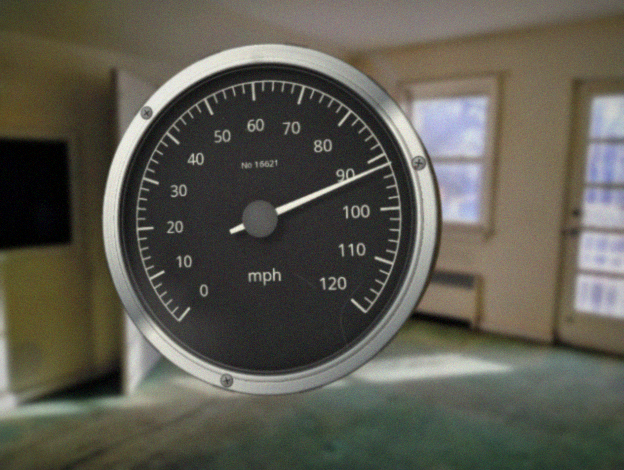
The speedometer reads 92 mph
